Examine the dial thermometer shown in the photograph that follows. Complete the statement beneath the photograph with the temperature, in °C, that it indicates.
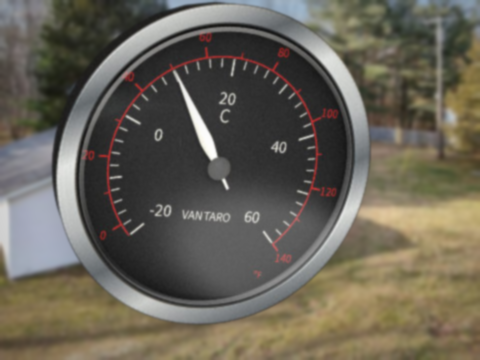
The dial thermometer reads 10 °C
